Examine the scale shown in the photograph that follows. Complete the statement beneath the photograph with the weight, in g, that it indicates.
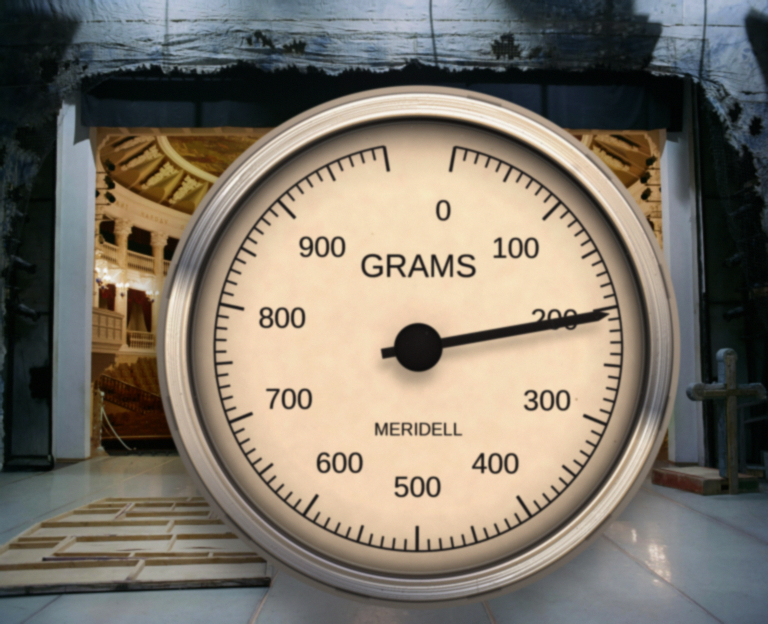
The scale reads 205 g
